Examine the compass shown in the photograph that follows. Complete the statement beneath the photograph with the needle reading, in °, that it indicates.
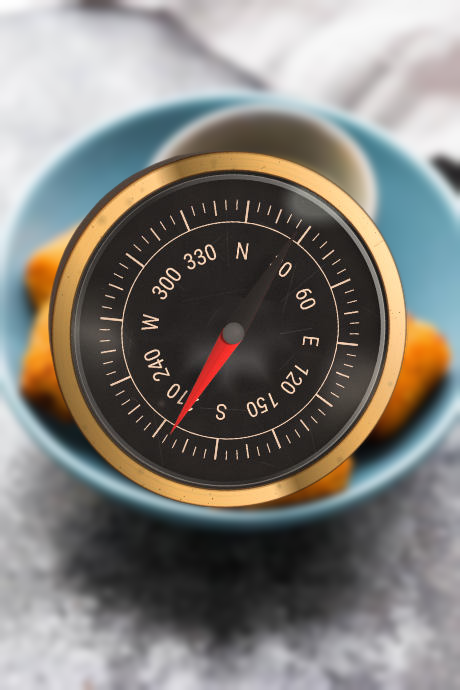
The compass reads 205 °
